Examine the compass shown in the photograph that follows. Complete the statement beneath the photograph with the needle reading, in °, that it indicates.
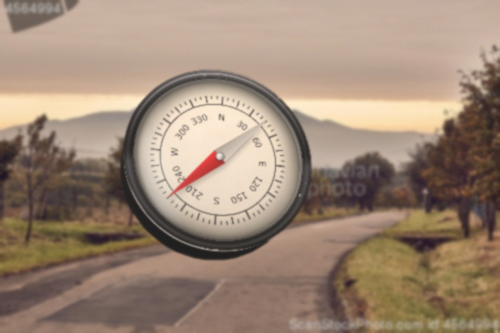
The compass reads 225 °
